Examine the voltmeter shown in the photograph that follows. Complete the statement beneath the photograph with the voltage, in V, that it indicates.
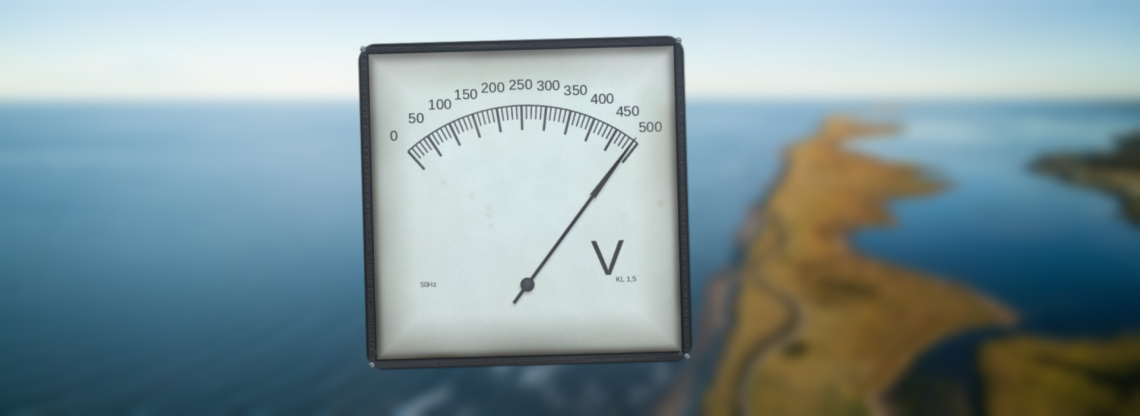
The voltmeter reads 490 V
